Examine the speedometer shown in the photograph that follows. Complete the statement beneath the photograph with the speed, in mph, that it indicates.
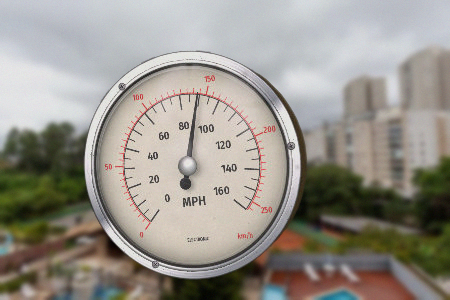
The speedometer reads 90 mph
